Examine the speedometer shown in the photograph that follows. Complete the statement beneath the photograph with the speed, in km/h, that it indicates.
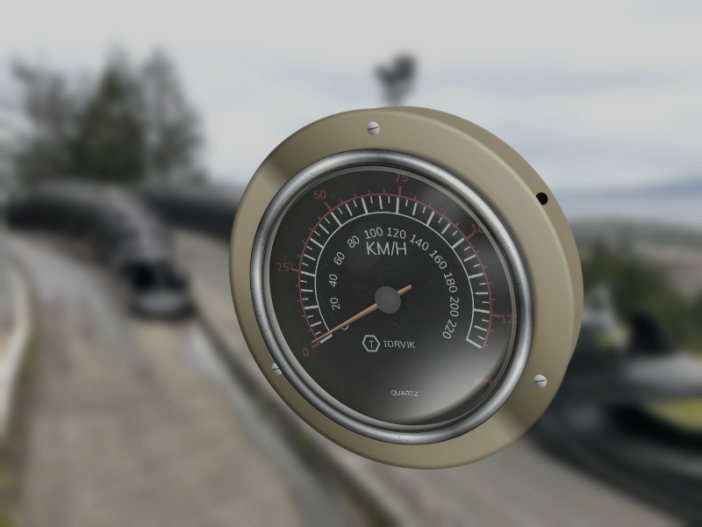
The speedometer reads 2.5 km/h
